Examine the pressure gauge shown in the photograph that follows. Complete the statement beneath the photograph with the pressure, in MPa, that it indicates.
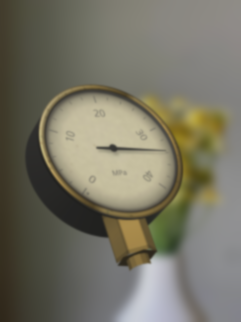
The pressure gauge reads 34 MPa
